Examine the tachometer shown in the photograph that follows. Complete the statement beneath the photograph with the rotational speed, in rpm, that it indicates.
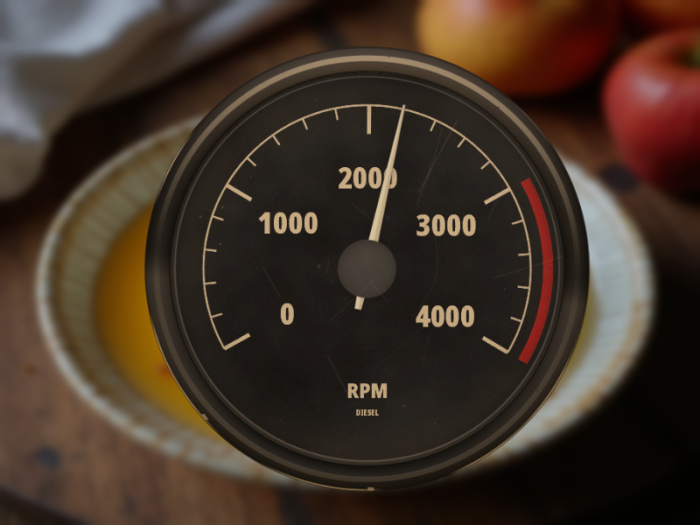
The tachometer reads 2200 rpm
